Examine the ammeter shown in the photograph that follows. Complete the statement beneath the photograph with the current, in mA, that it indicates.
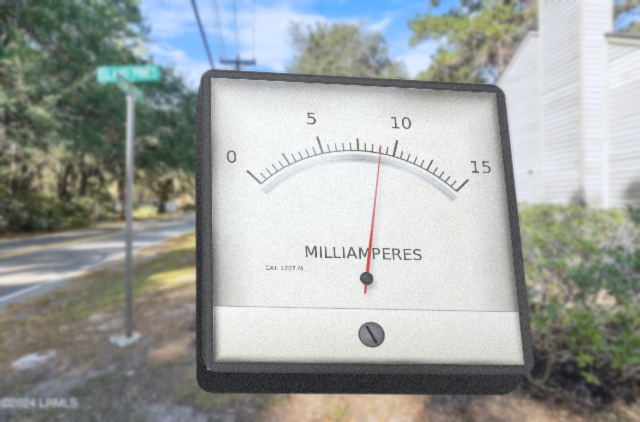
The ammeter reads 9 mA
